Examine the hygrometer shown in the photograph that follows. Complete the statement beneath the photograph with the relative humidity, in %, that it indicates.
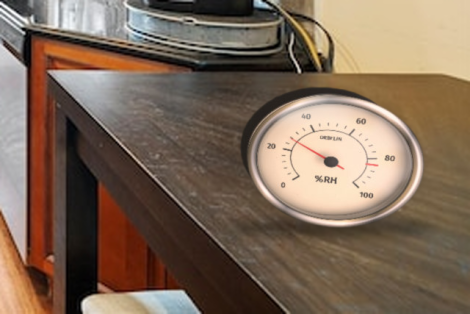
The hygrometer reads 28 %
